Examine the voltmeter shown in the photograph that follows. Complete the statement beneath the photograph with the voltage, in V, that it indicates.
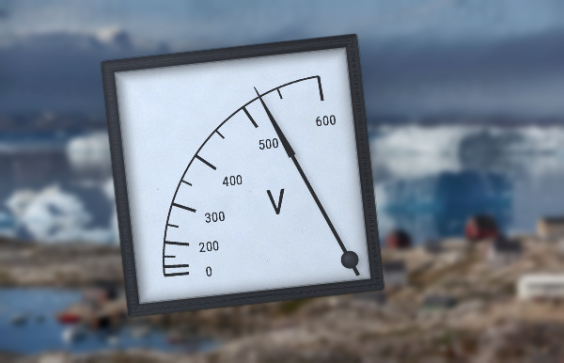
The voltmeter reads 525 V
